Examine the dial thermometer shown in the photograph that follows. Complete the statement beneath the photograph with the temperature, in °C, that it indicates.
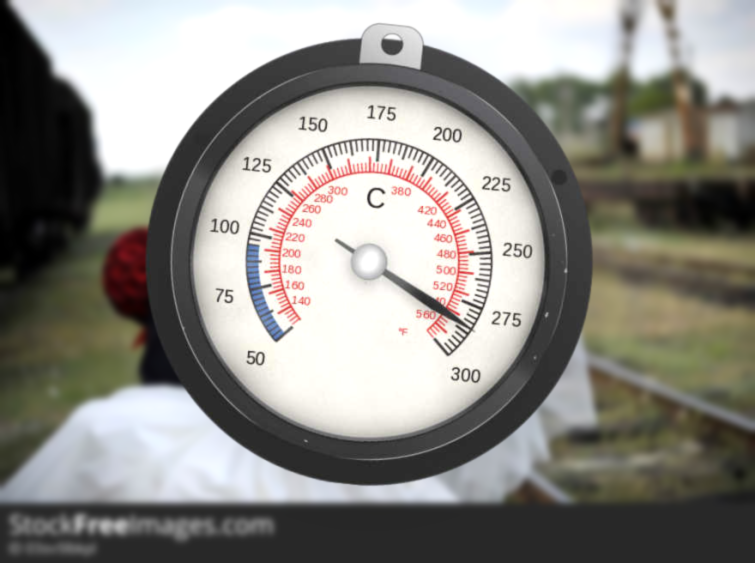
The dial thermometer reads 285 °C
